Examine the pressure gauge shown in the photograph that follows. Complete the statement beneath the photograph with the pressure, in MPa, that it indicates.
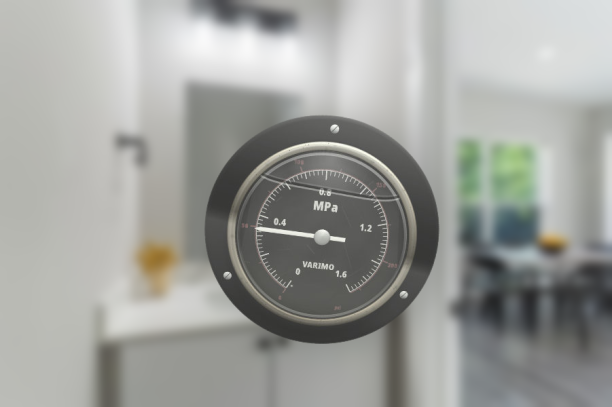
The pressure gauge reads 0.34 MPa
